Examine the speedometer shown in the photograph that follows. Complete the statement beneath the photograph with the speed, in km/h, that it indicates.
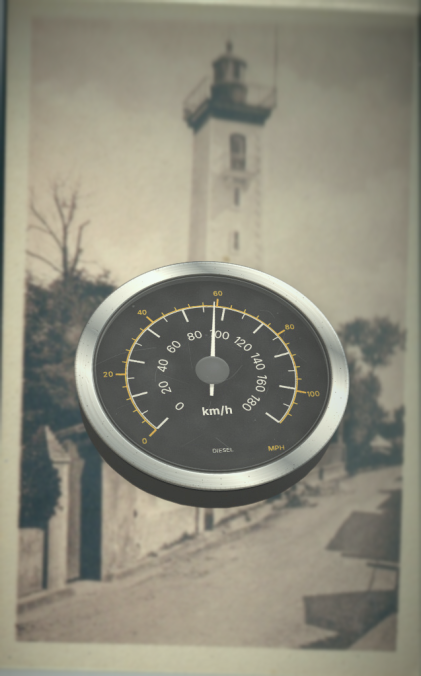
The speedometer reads 95 km/h
